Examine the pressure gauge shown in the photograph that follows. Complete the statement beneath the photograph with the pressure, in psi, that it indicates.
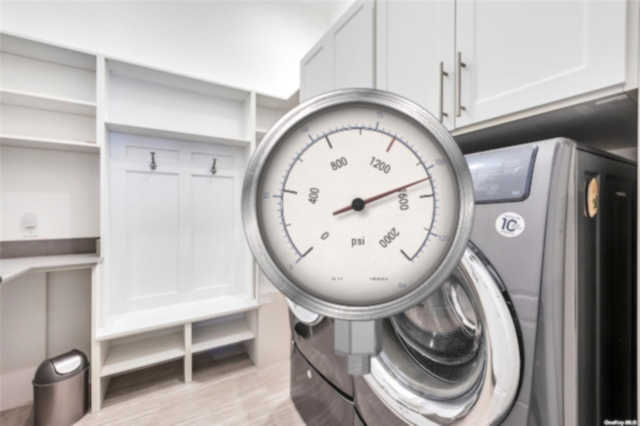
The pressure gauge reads 1500 psi
